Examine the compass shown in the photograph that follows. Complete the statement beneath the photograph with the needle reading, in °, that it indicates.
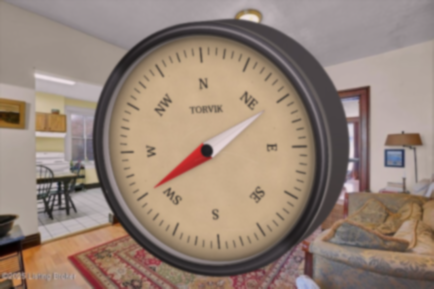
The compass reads 240 °
